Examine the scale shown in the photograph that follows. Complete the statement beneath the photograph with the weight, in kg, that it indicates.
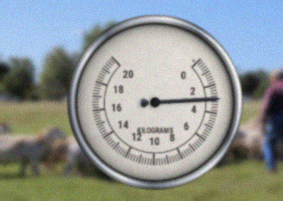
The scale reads 3 kg
